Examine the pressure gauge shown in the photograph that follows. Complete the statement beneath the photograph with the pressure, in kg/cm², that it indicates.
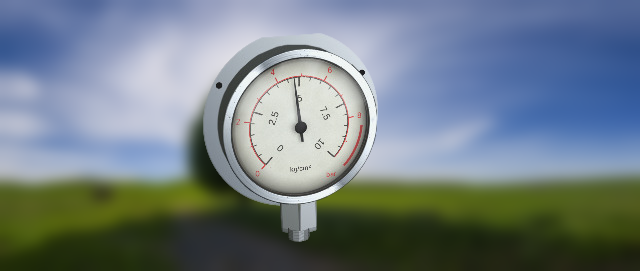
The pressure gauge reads 4.75 kg/cm²
